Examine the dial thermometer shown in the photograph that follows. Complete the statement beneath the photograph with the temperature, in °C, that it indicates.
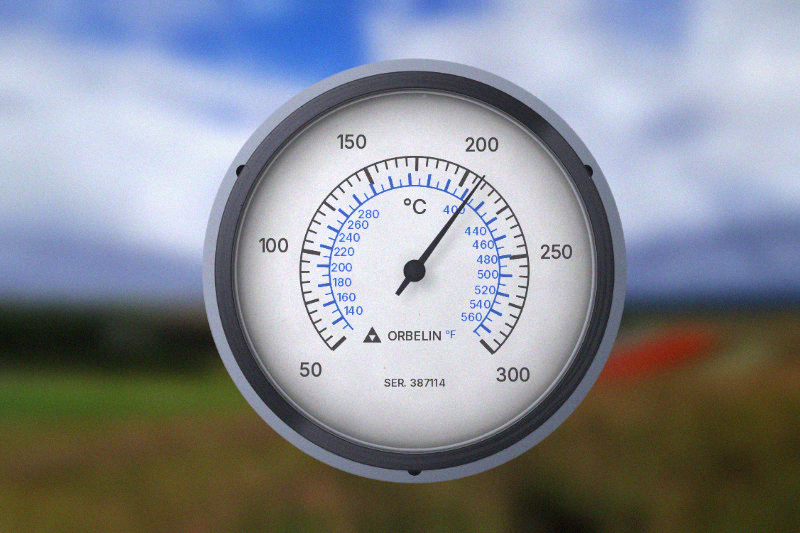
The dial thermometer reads 207.5 °C
